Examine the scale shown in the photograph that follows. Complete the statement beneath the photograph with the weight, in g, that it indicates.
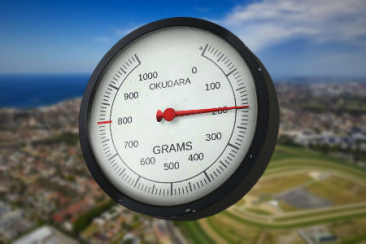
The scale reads 200 g
